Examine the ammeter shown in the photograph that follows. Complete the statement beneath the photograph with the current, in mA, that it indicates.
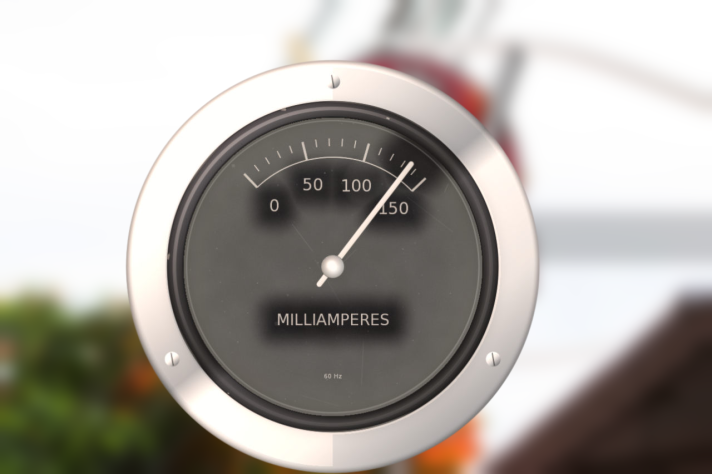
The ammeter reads 135 mA
